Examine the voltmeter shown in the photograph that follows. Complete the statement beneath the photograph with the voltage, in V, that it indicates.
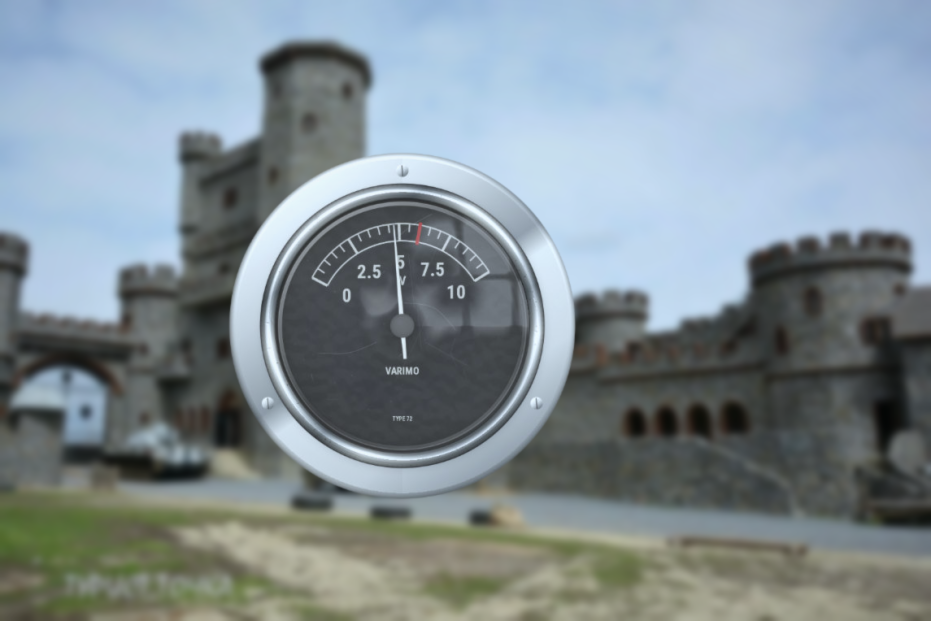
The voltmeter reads 4.75 V
